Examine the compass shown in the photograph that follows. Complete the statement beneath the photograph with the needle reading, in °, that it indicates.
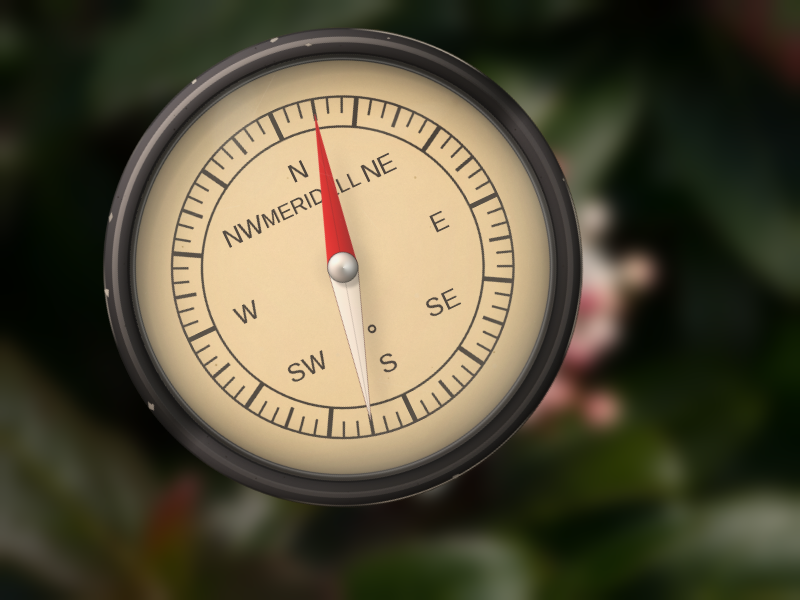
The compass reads 15 °
